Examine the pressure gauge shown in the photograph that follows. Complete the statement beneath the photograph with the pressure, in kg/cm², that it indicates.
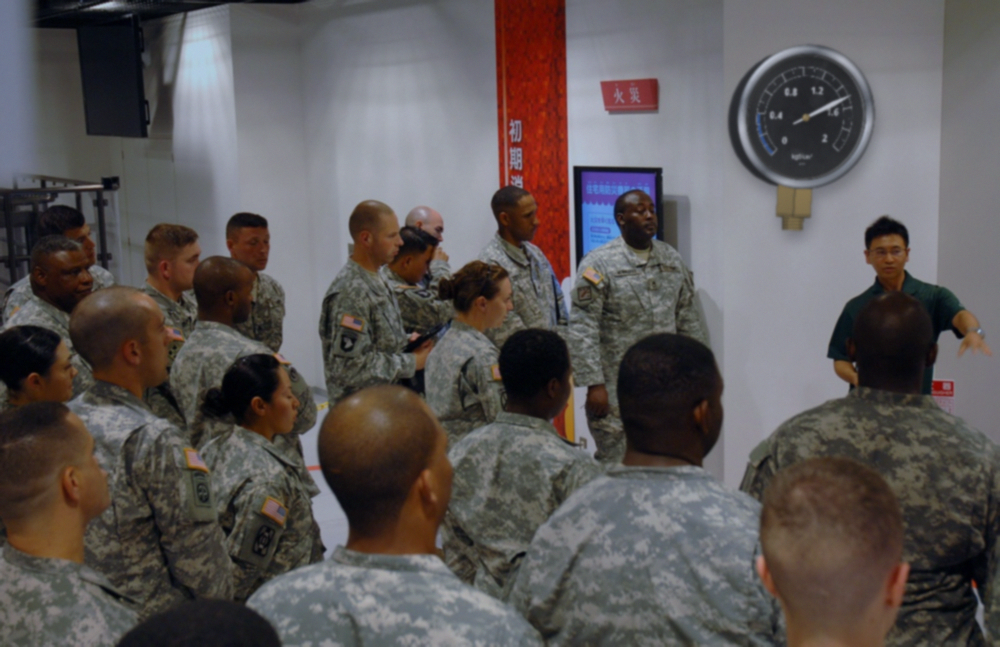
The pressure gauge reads 1.5 kg/cm²
